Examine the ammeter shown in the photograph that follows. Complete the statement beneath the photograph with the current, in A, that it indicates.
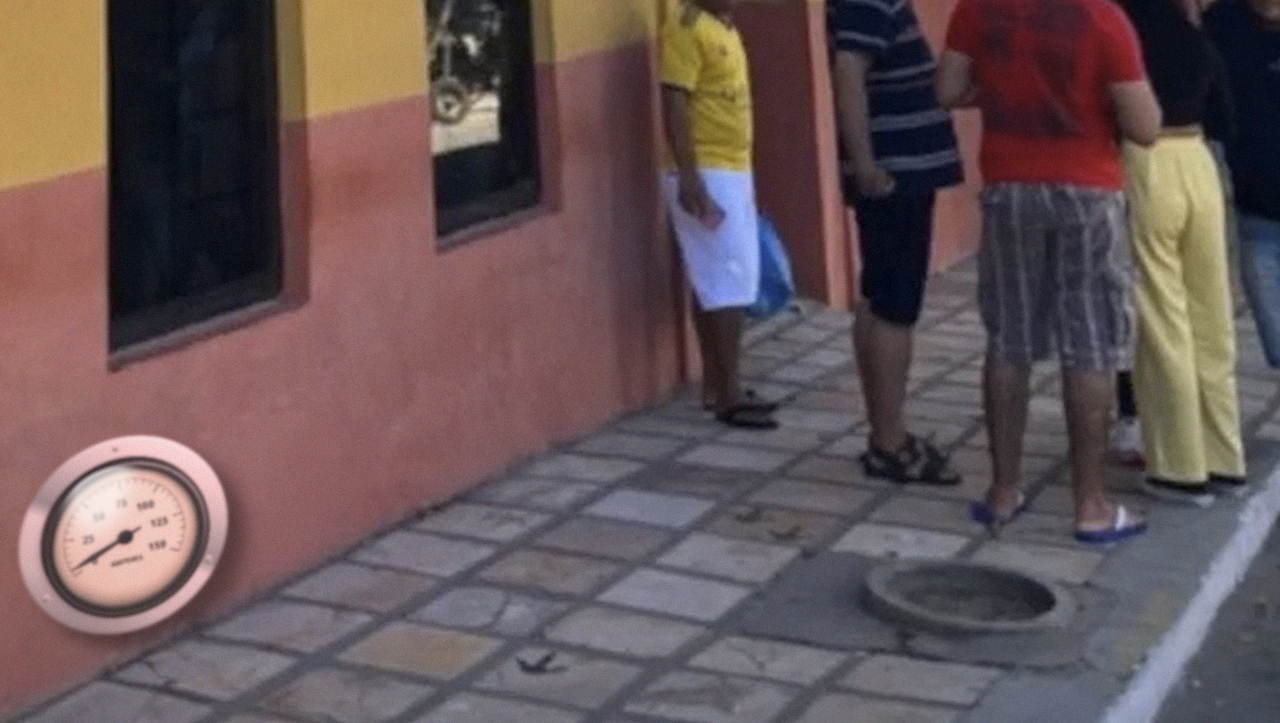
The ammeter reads 5 A
